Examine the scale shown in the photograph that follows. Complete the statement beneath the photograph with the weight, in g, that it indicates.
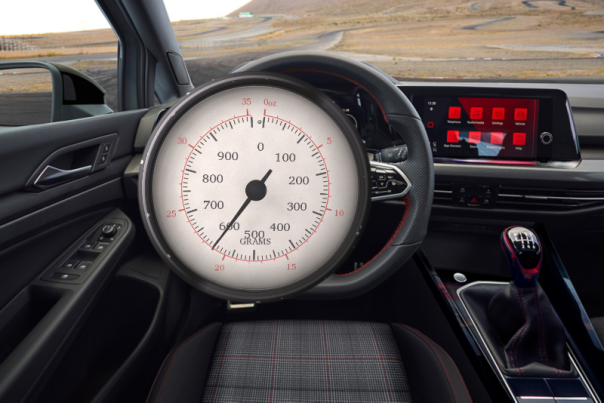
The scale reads 600 g
